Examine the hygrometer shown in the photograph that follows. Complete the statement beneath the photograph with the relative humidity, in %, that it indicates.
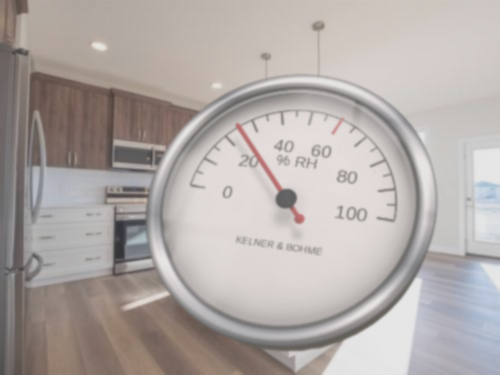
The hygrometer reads 25 %
